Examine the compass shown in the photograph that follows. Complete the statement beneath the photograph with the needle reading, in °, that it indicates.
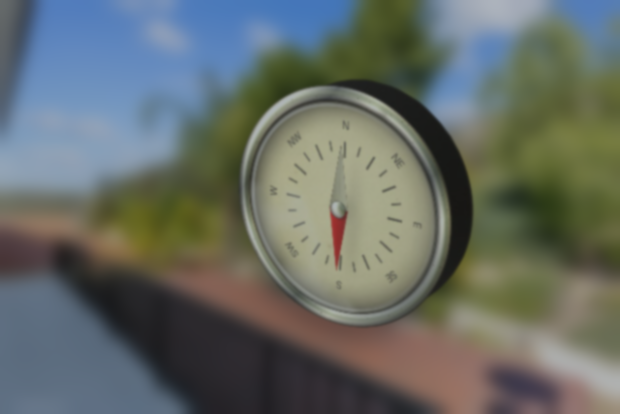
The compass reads 180 °
